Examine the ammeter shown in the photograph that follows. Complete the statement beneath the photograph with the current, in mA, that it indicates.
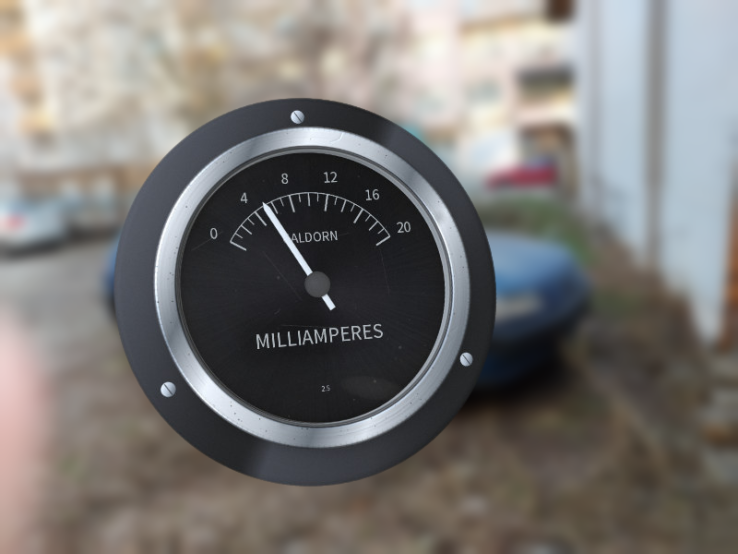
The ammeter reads 5 mA
